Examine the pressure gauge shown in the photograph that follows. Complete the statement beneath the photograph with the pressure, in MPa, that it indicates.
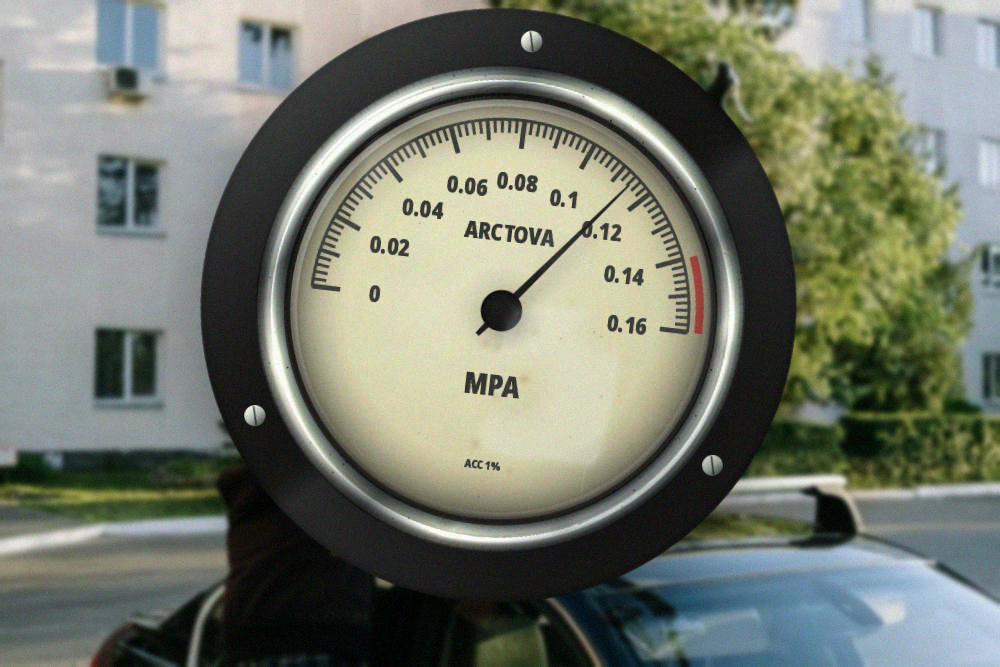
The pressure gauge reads 0.114 MPa
